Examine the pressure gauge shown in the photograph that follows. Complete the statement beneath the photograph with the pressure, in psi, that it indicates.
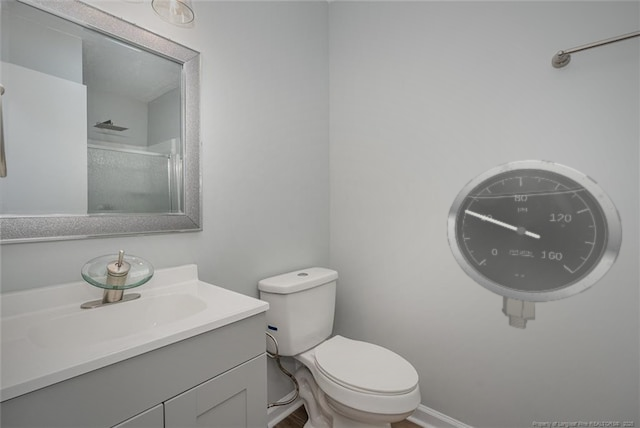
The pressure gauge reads 40 psi
